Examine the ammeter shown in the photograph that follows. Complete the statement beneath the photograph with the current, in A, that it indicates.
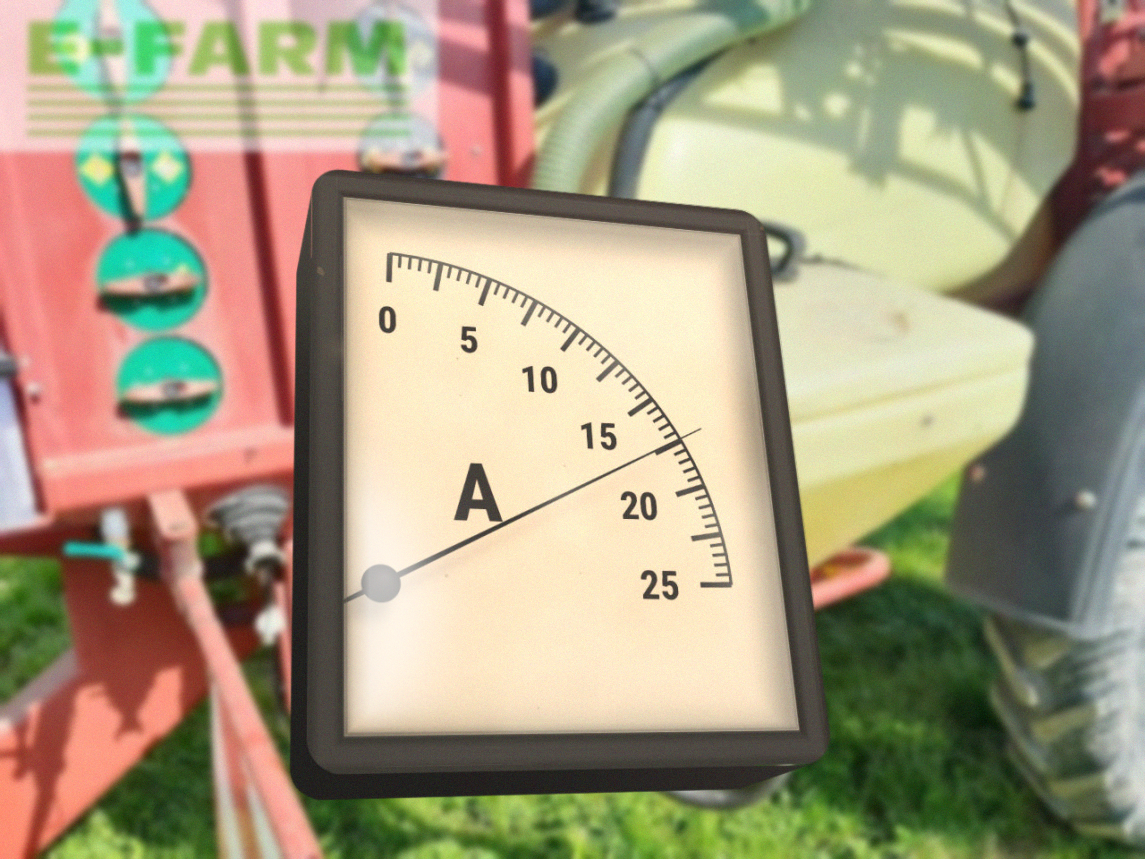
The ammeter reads 17.5 A
